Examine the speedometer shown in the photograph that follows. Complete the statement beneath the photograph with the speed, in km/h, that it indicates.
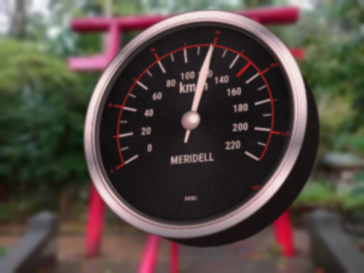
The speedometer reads 120 km/h
